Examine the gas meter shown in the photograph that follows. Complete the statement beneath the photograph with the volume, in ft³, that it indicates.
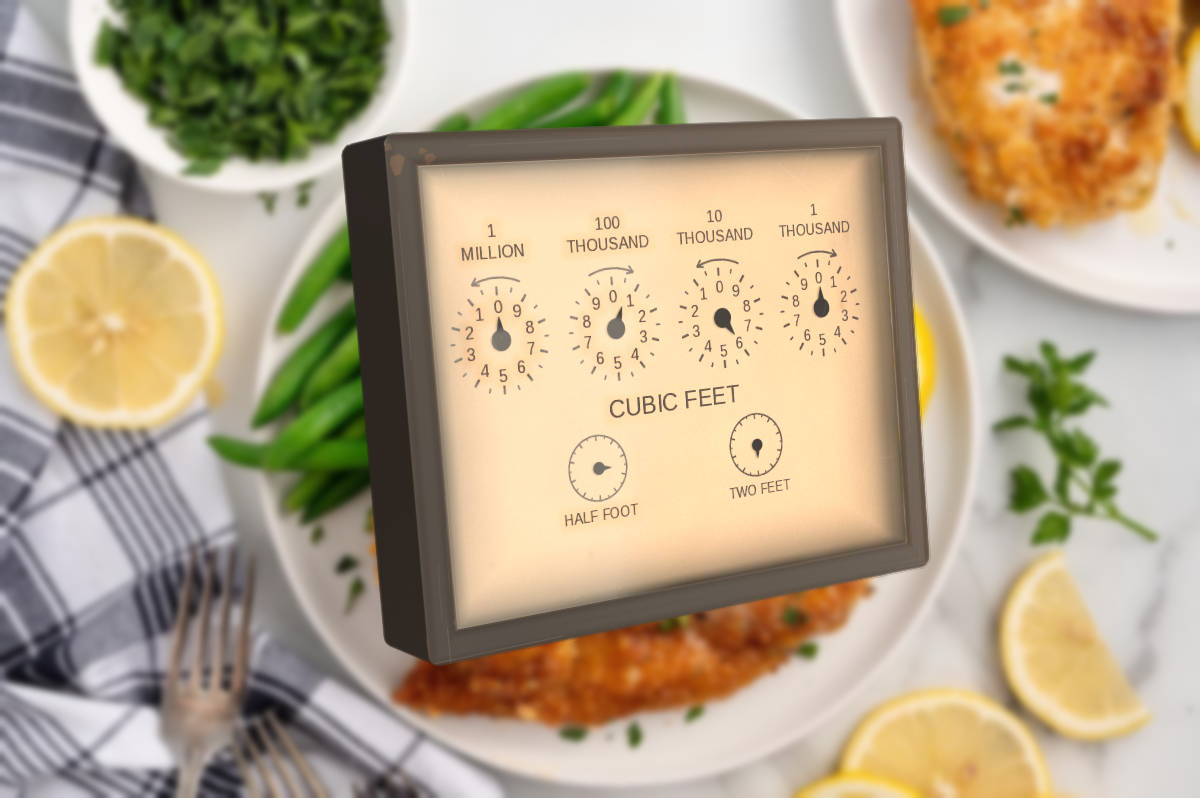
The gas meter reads 6000 ft³
